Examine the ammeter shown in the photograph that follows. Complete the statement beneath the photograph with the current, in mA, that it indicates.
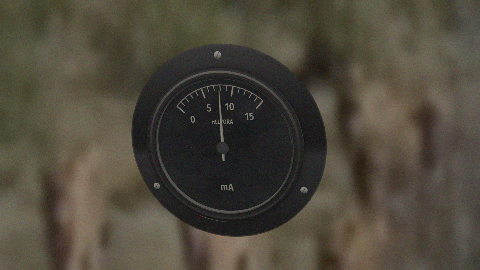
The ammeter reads 8 mA
